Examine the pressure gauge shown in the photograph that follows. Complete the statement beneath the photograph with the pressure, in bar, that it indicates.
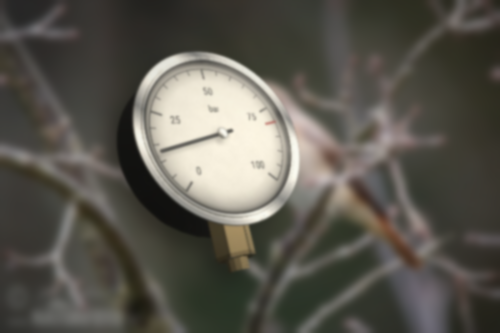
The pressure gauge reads 12.5 bar
